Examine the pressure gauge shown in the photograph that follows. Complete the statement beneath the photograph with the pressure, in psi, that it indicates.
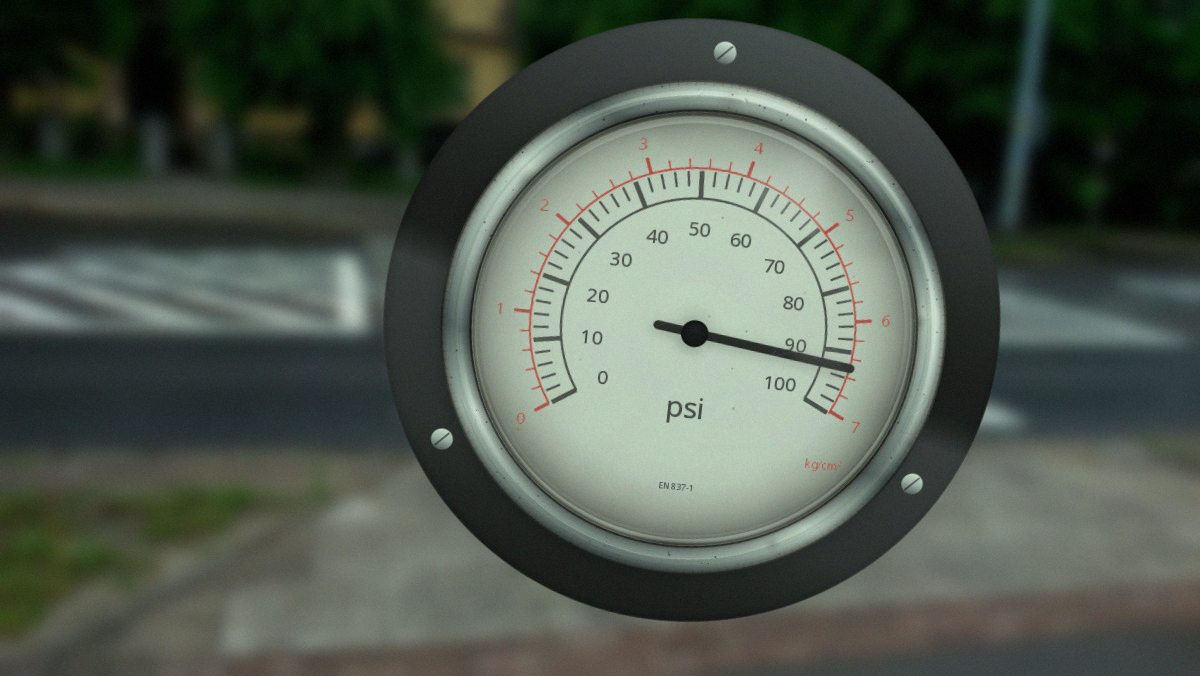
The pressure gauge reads 92 psi
